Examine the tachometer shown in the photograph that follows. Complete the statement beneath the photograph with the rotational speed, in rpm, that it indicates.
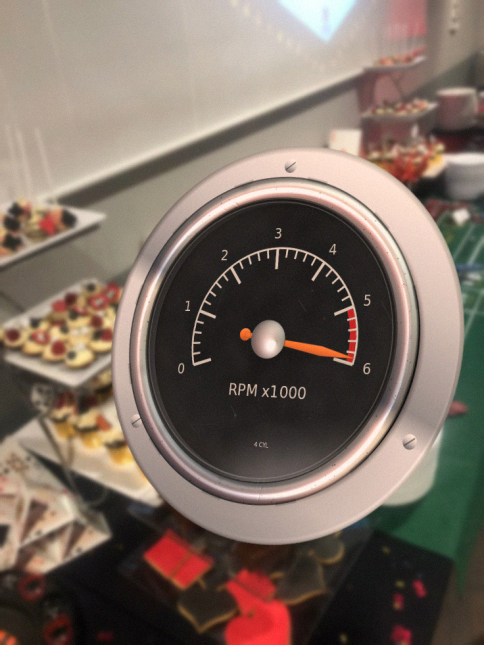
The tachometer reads 5900 rpm
